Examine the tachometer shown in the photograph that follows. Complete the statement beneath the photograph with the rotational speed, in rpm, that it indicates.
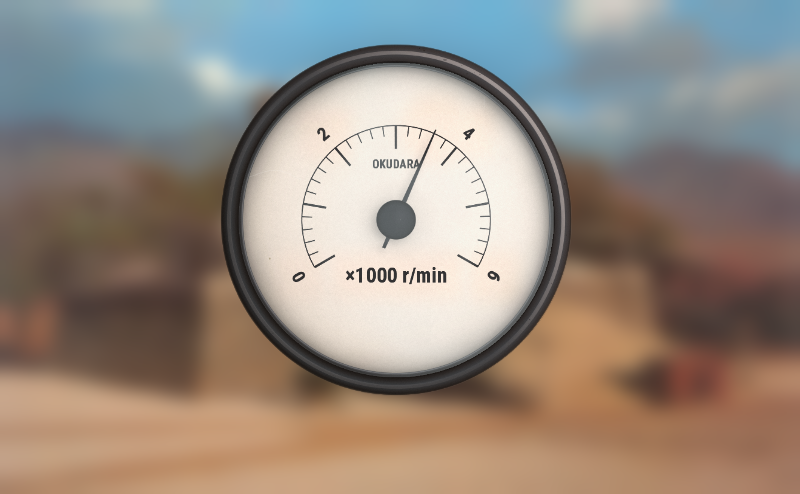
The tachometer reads 3600 rpm
